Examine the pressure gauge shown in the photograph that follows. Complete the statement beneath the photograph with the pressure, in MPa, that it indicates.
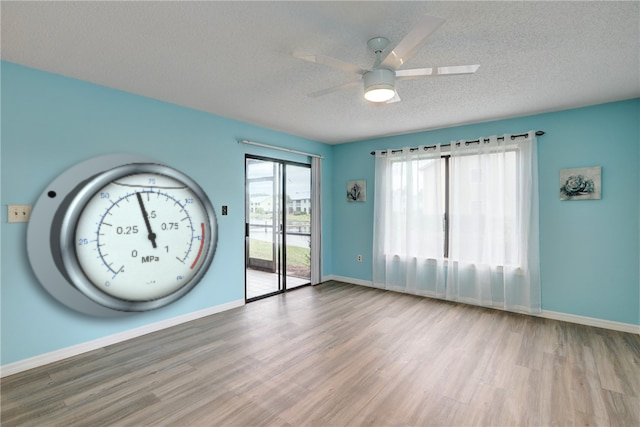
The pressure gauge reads 0.45 MPa
